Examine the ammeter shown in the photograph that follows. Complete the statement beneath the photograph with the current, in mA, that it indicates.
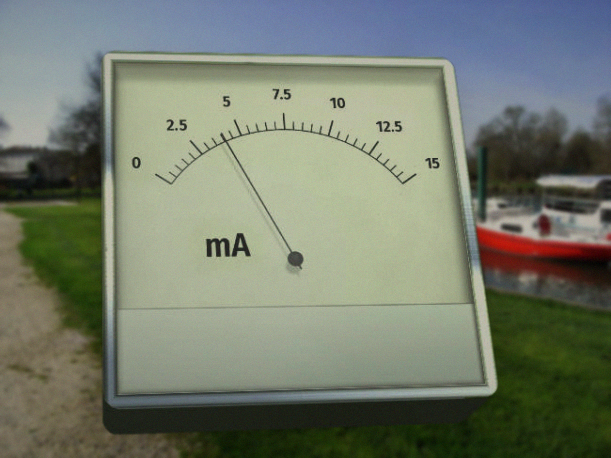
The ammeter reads 4 mA
